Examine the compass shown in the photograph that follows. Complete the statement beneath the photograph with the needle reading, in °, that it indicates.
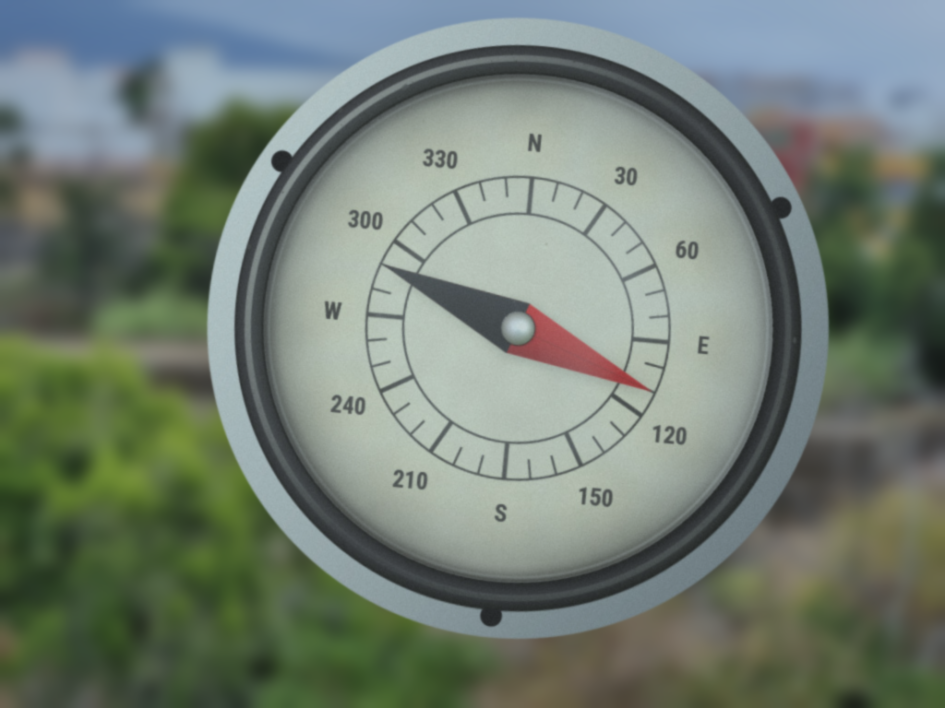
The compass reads 110 °
